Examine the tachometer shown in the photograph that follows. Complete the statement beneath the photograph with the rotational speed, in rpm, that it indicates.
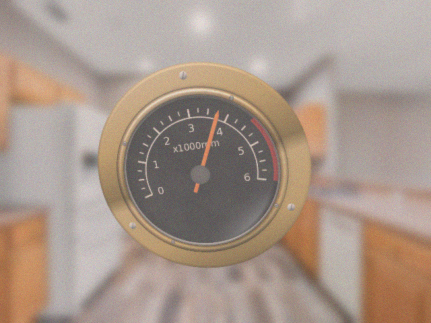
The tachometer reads 3750 rpm
